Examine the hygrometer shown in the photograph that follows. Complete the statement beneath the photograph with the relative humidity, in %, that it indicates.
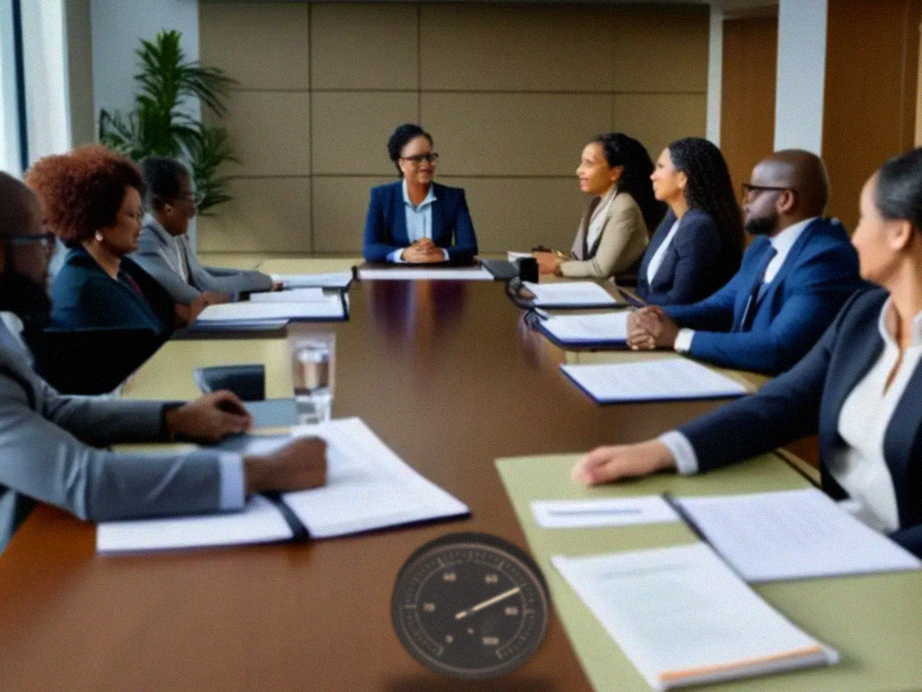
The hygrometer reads 70 %
